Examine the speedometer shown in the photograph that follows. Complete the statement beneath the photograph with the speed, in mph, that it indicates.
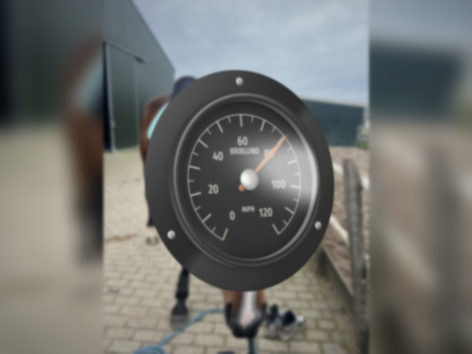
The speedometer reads 80 mph
